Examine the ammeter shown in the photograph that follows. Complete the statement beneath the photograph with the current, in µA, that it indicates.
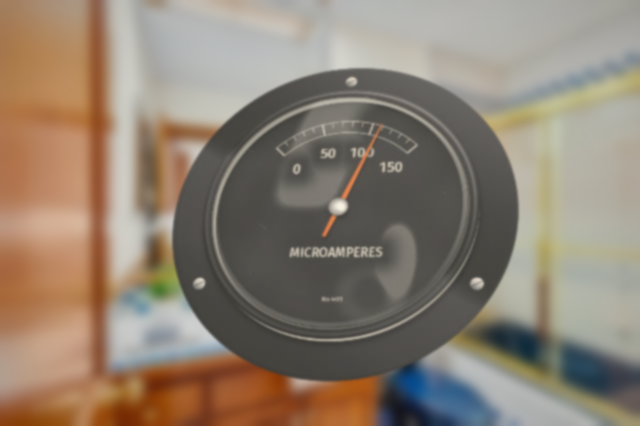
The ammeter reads 110 µA
